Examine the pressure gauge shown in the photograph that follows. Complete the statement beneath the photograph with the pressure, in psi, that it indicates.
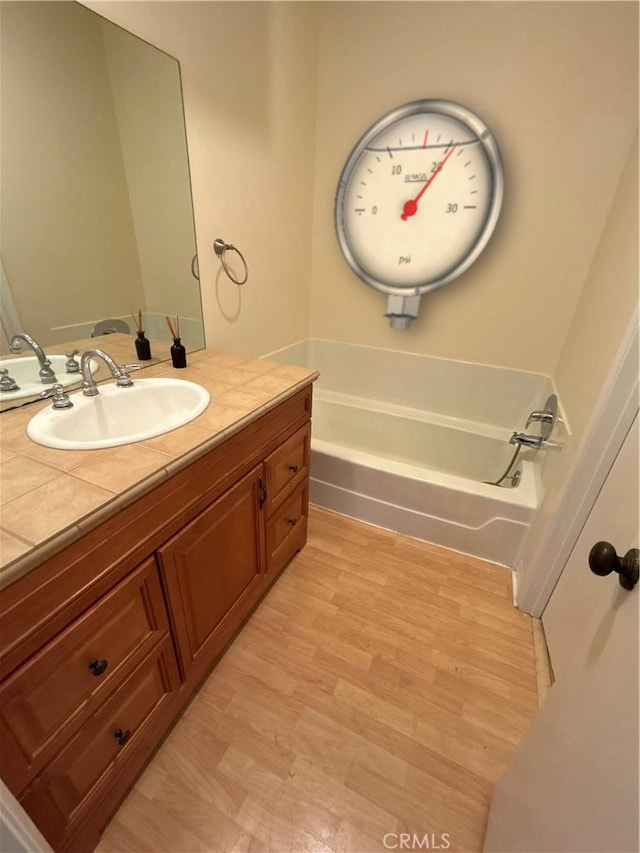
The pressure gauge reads 21 psi
